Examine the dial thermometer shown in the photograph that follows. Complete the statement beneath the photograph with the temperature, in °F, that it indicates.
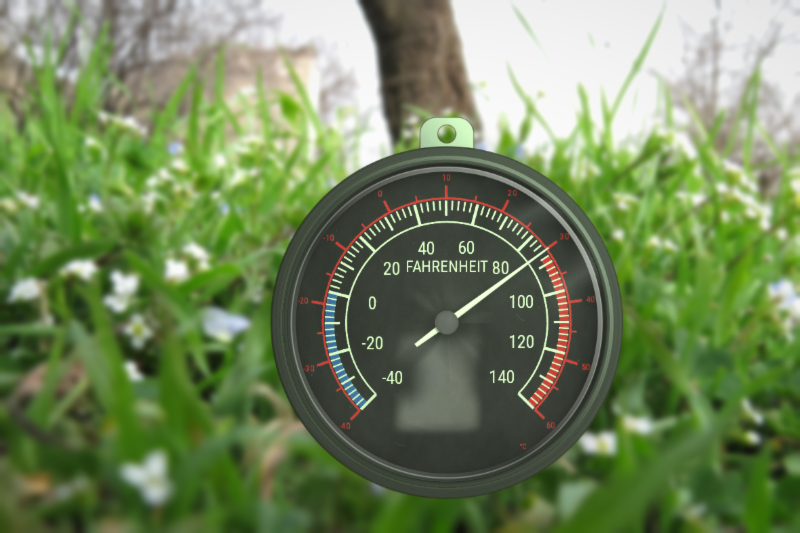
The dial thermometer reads 86 °F
